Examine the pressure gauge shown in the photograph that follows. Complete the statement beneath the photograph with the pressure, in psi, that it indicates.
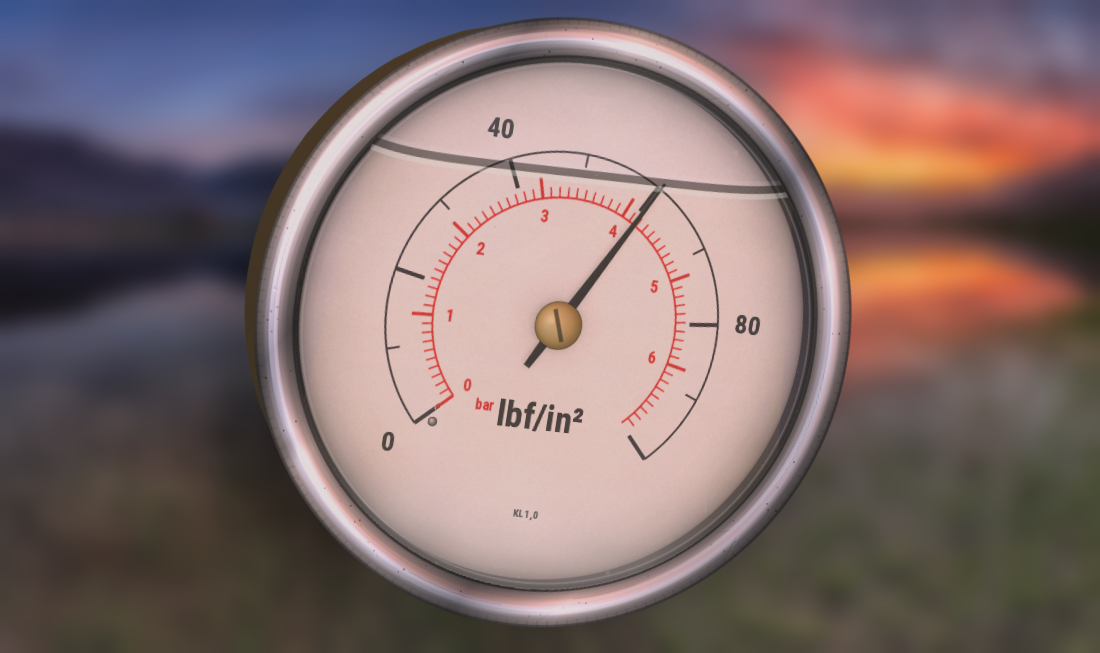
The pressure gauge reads 60 psi
